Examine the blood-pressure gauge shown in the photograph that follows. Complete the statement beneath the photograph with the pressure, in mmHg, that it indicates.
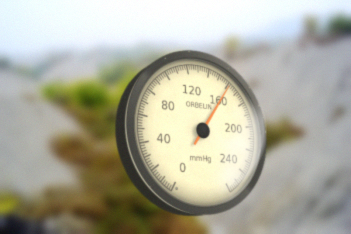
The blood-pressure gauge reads 160 mmHg
